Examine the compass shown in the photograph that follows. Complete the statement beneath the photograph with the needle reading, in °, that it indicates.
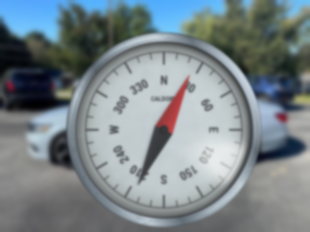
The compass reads 25 °
